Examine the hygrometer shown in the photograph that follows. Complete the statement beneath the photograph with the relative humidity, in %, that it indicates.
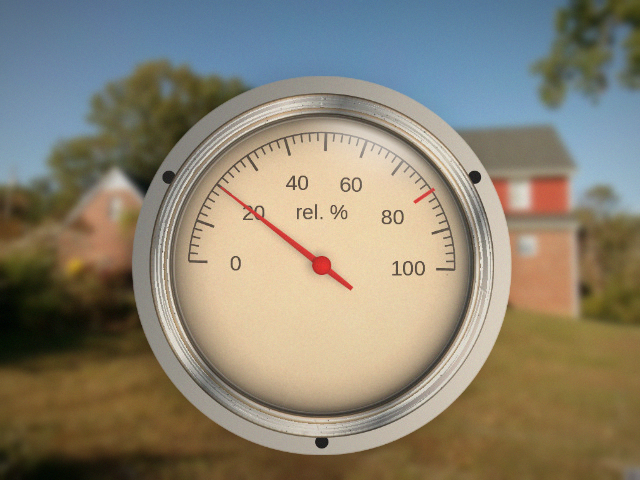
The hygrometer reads 20 %
